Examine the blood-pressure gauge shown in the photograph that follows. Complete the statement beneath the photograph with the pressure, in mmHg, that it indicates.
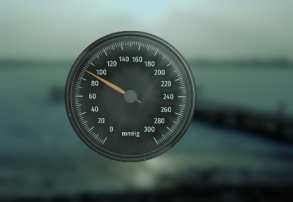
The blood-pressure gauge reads 90 mmHg
